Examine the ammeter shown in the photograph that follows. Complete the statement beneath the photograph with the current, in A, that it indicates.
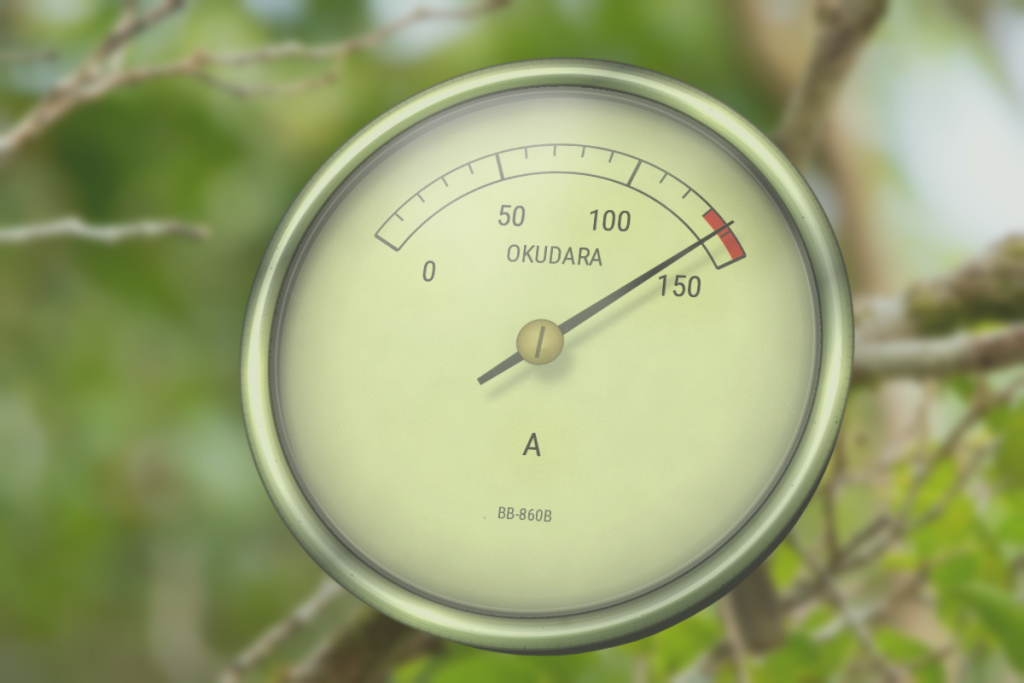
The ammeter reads 140 A
